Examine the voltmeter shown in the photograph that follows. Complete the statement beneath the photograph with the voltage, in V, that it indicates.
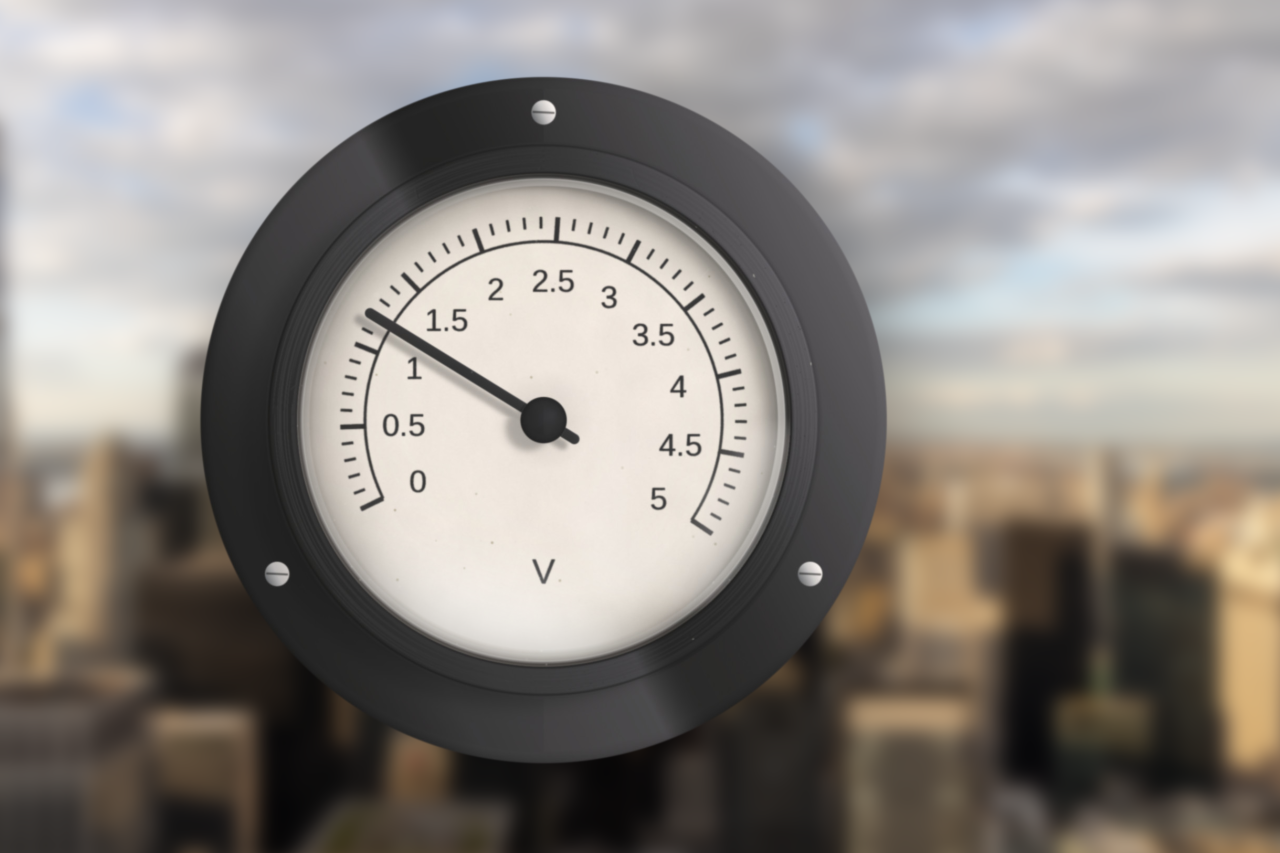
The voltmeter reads 1.2 V
